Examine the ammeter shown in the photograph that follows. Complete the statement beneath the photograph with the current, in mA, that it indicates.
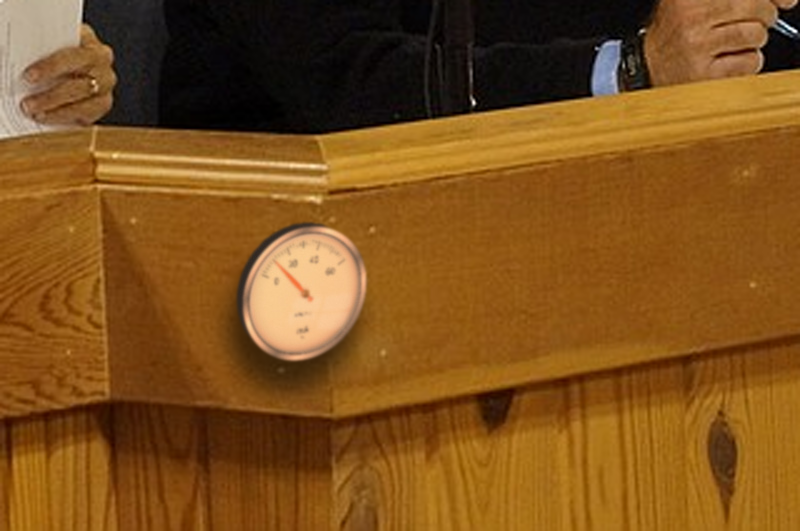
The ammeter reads 10 mA
